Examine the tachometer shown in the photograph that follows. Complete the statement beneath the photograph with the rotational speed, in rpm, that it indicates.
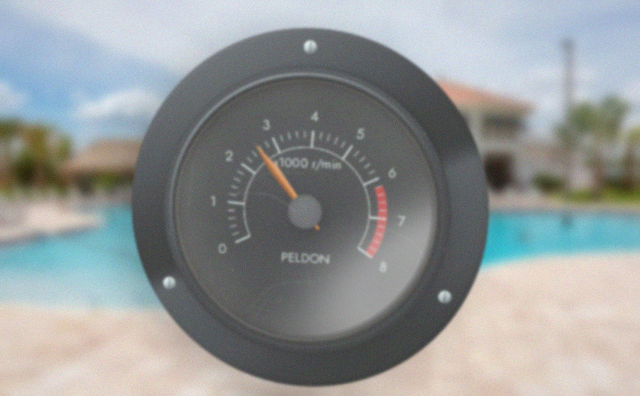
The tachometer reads 2600 rpm
